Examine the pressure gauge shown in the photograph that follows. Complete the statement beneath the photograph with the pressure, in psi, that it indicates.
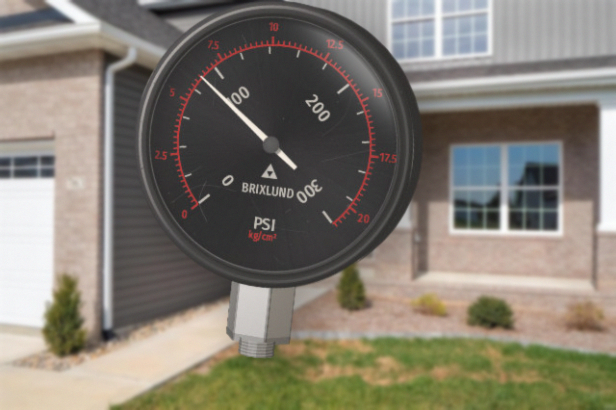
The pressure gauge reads 90 psi
